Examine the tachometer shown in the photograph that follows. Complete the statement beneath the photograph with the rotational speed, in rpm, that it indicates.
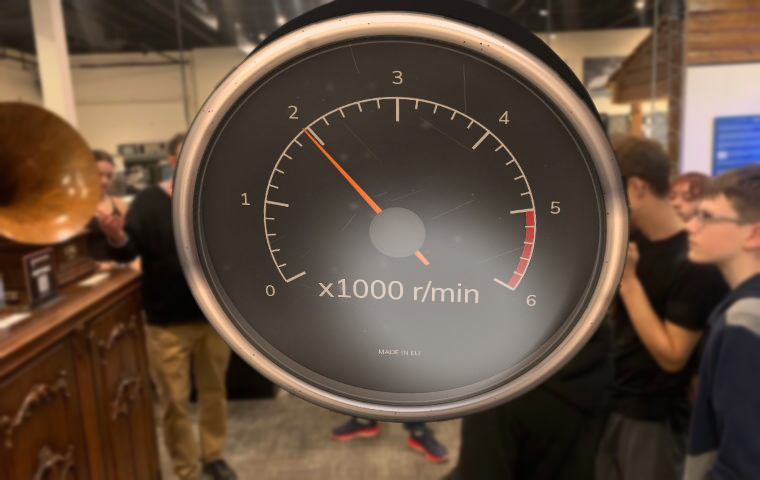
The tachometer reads 2000 rpm
